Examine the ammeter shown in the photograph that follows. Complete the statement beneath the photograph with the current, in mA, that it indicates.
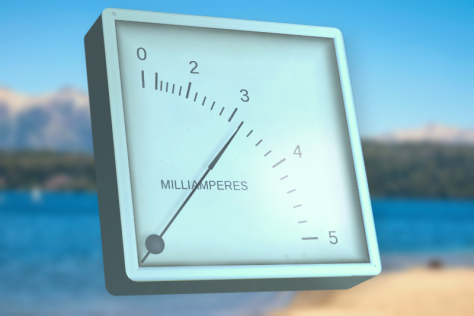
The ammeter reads 3.2 mA
